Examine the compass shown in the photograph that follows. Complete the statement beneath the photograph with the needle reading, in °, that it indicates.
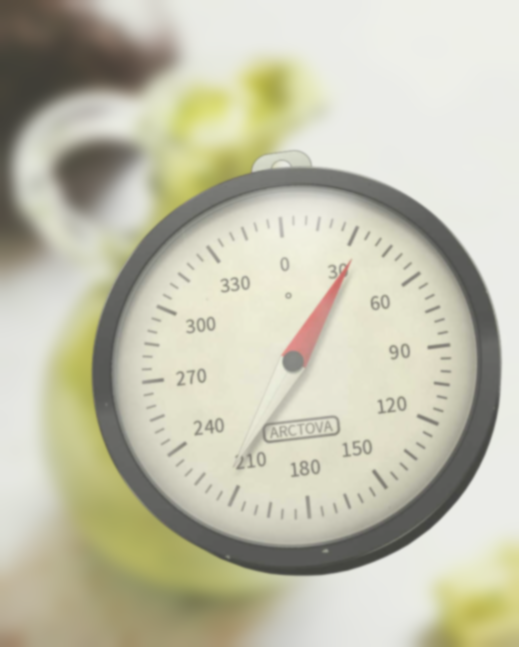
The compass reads 35 °
